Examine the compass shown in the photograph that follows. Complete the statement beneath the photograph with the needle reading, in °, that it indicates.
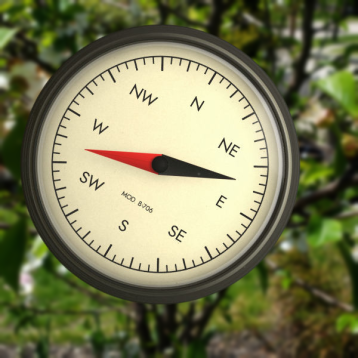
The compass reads 250 °
